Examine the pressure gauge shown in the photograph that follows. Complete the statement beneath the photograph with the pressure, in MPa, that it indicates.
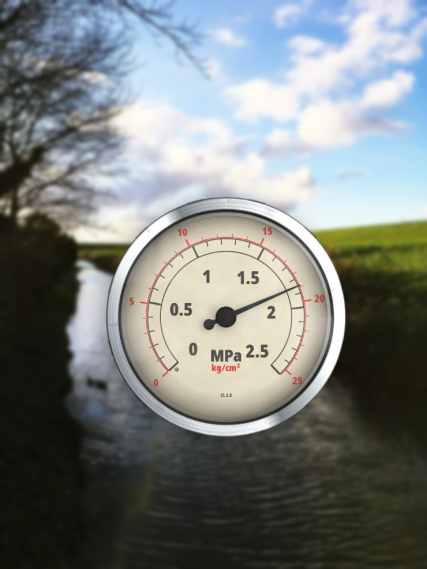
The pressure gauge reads 1.85 MPa
